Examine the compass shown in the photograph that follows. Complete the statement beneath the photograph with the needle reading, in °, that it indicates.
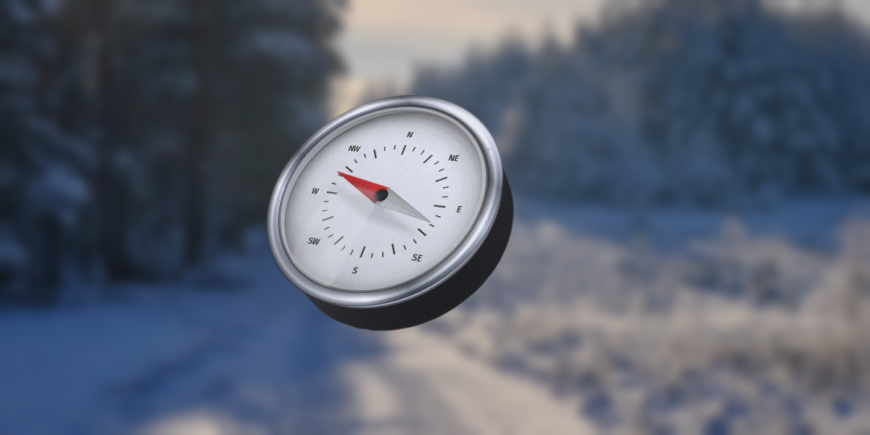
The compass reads 290 °
